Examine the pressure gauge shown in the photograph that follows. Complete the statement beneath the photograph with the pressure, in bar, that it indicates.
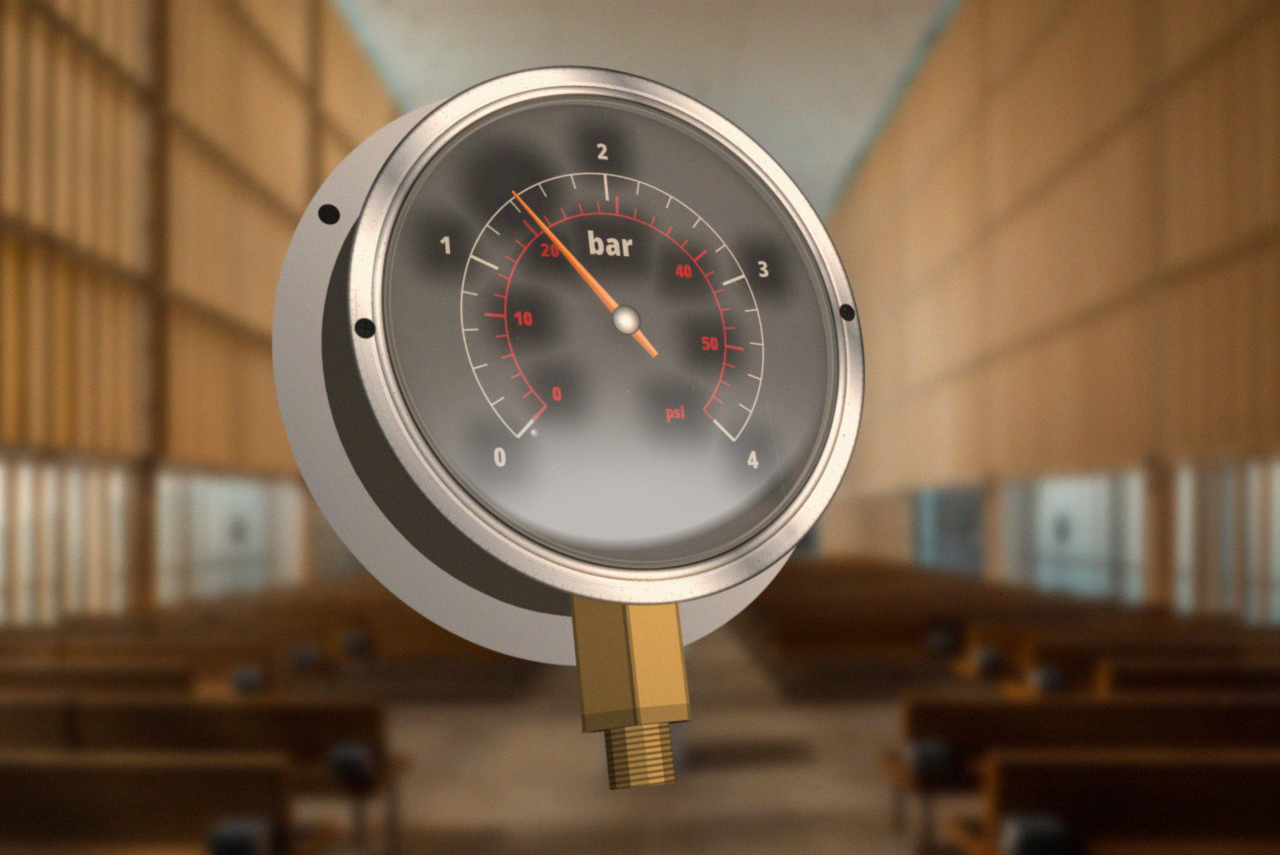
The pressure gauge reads 1.4 bar
